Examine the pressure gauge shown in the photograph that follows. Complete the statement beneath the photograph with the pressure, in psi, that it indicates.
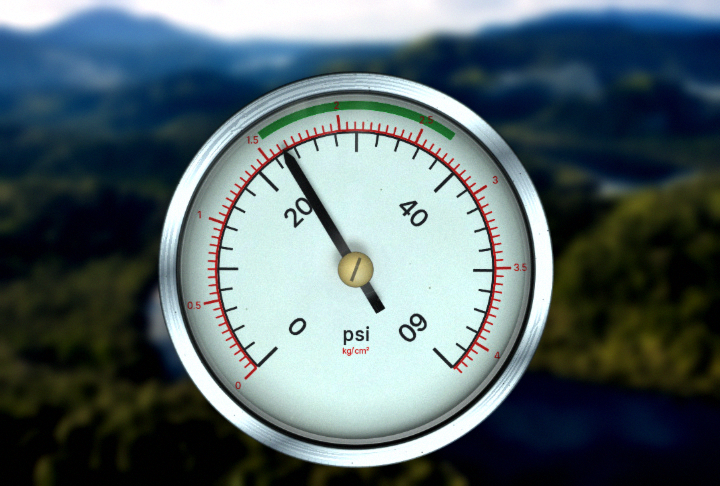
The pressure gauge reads 23 psi
